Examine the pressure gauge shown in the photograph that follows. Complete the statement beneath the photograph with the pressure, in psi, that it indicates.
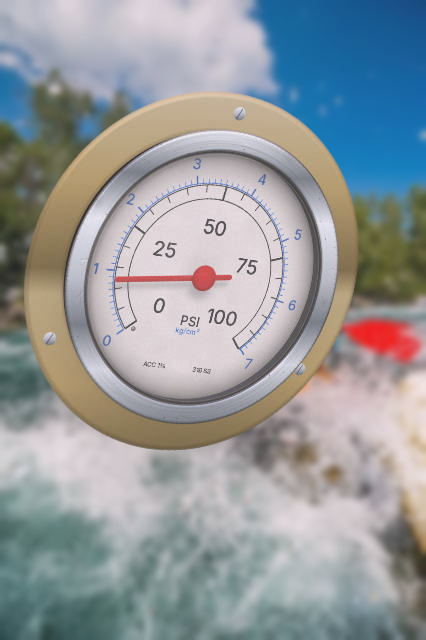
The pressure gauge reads 12.5 psi
